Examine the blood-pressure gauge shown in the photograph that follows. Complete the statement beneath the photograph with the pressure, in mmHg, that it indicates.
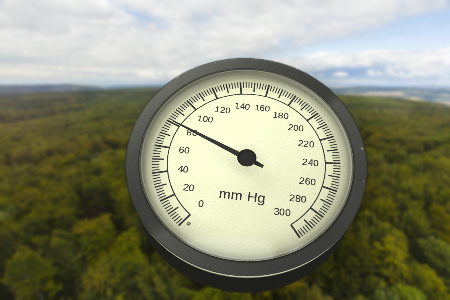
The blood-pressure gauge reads 80 mmHg
